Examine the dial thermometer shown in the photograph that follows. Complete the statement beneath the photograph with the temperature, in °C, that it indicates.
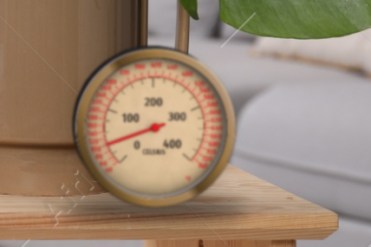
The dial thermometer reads 40 °C
